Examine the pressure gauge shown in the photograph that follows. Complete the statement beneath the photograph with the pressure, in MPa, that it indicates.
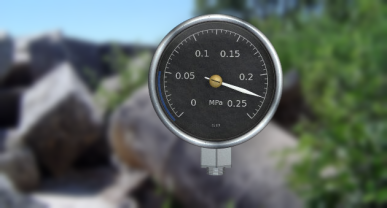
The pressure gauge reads 0.225 MPa
